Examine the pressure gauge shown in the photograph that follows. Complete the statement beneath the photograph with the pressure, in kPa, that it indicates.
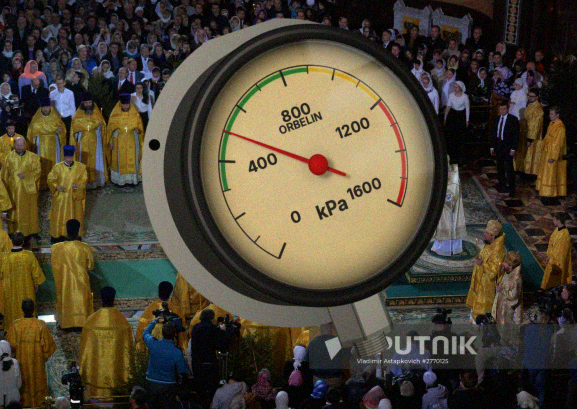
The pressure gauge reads 500 kPa
